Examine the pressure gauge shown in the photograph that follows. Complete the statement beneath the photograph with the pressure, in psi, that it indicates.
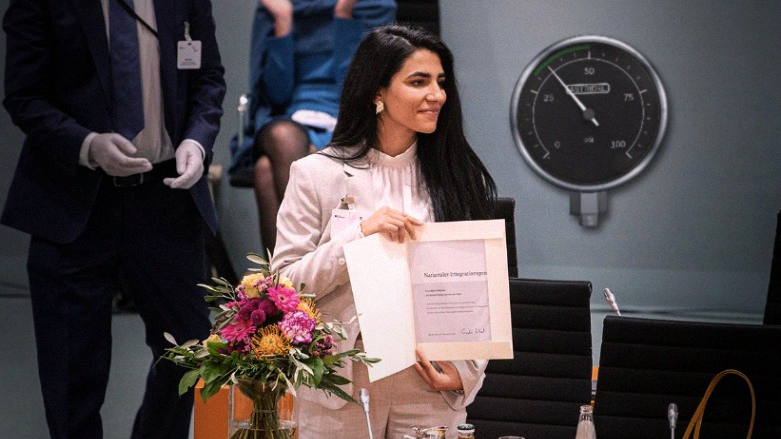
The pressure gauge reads 35 psi
